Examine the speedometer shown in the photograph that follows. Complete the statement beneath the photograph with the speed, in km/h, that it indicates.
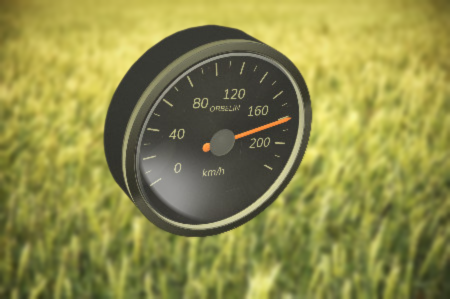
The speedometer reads 180 km/h
